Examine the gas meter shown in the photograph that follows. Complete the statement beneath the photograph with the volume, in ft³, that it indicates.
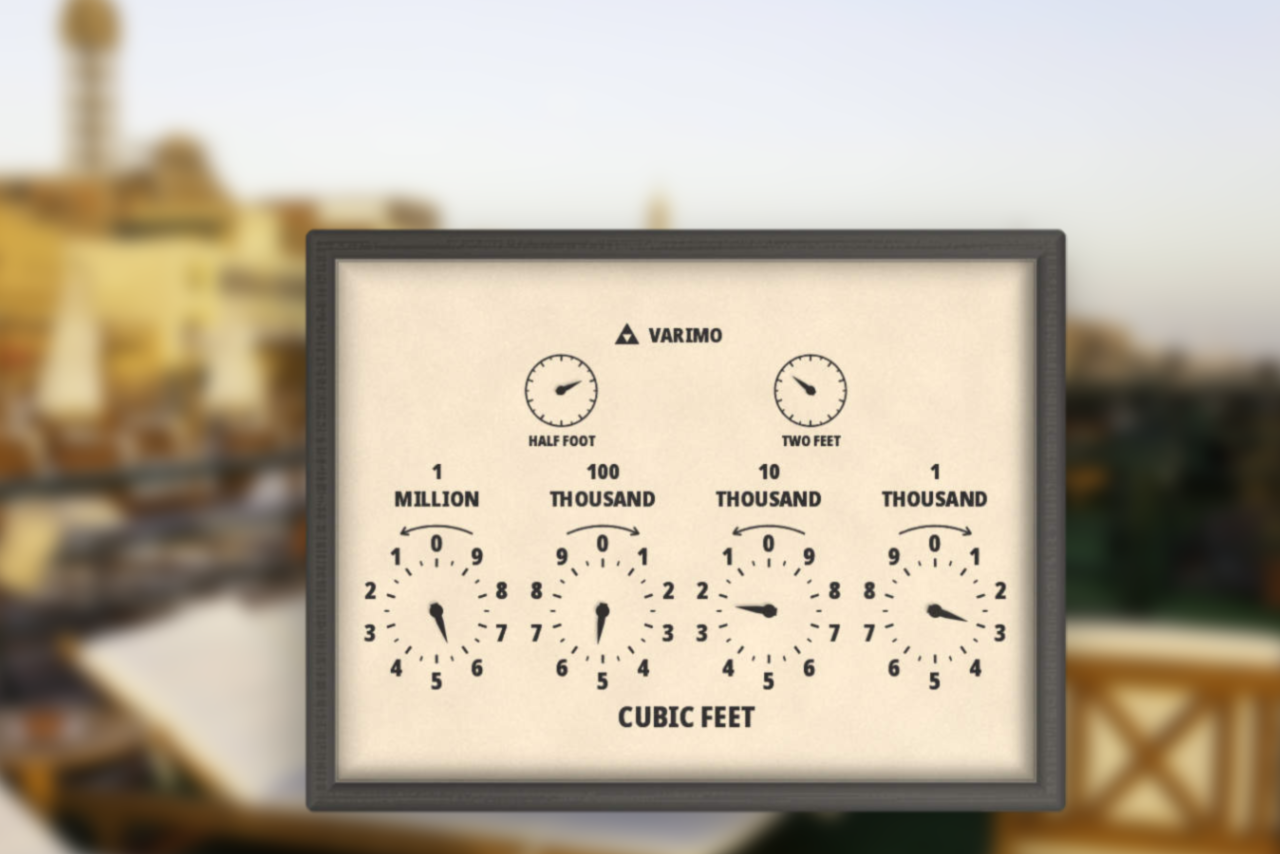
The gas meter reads 552300 ft³
